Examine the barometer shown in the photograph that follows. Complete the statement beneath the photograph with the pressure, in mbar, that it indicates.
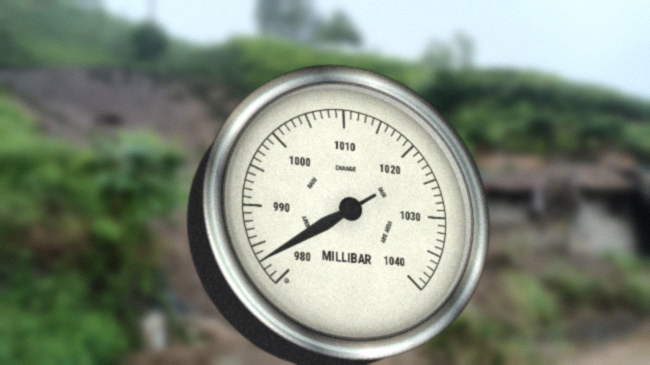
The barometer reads 983 mbar
